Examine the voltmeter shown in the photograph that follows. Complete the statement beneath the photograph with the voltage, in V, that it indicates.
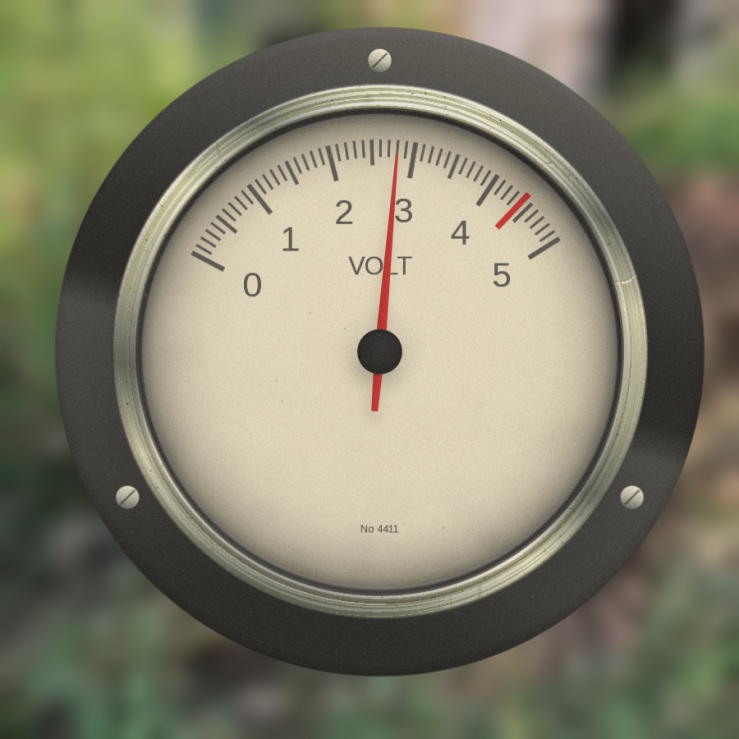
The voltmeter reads 2.8 V
